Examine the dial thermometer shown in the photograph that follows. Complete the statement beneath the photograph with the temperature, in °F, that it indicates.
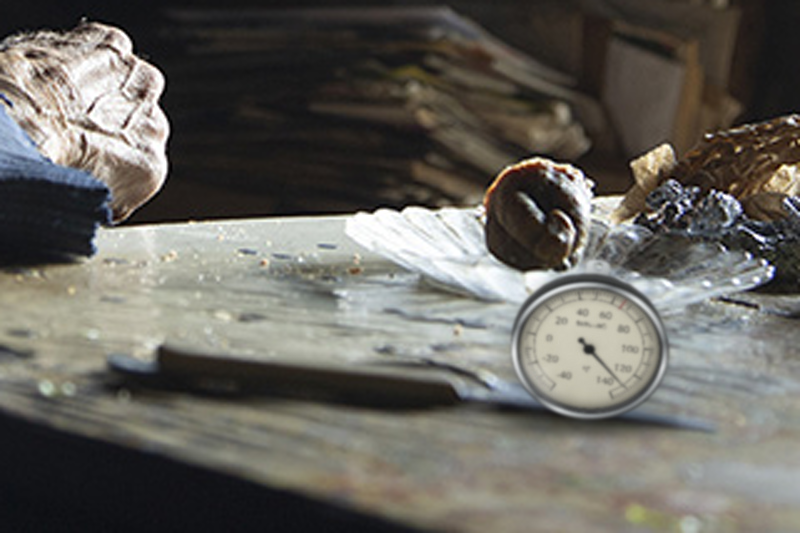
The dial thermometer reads 130 °F
